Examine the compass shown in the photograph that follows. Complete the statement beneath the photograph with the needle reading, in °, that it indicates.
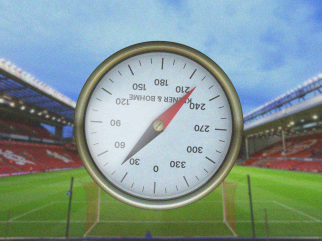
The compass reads 220 °
